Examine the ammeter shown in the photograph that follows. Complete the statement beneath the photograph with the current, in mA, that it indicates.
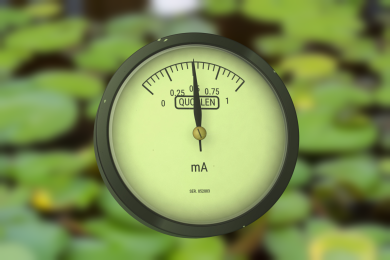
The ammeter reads 0.5 mA
